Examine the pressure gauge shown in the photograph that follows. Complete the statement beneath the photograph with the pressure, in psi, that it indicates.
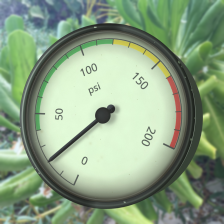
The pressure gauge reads 20 psi
